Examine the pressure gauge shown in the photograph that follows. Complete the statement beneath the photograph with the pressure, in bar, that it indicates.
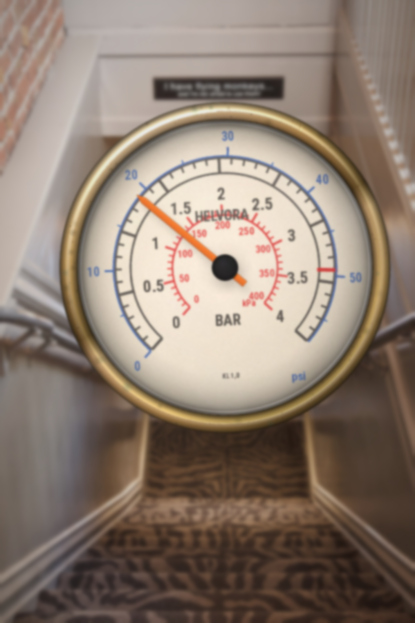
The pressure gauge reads 1.3 bar
